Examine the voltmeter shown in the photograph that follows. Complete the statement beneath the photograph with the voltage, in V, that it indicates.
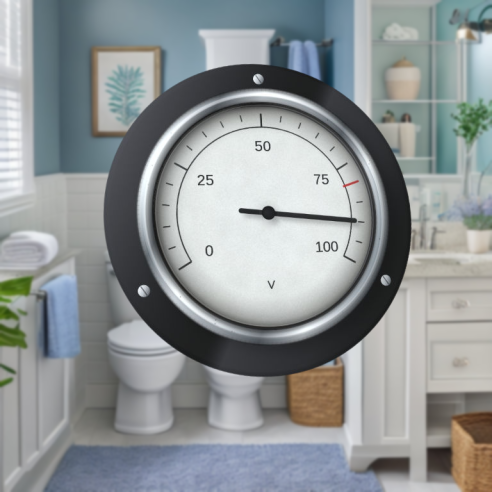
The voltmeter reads 90 V
